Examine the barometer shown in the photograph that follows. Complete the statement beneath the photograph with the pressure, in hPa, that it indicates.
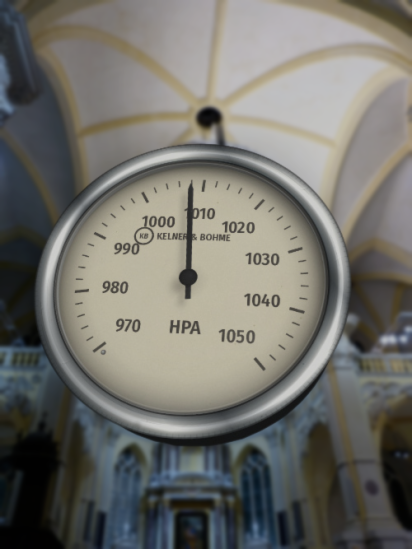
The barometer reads 1008 hPa
